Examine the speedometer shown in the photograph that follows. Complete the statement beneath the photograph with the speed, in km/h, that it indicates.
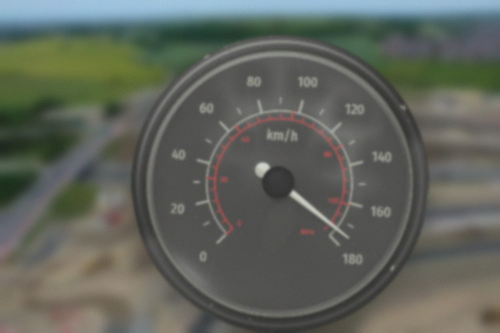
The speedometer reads 175 km/h
